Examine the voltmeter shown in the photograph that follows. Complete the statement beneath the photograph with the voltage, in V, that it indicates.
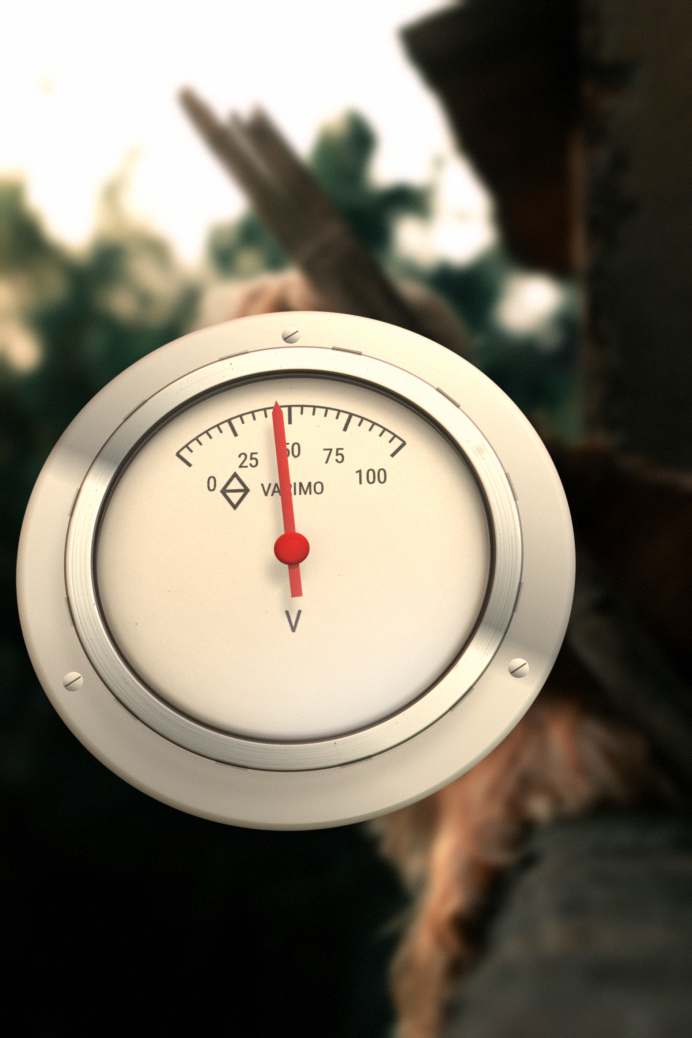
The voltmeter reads 45 V
